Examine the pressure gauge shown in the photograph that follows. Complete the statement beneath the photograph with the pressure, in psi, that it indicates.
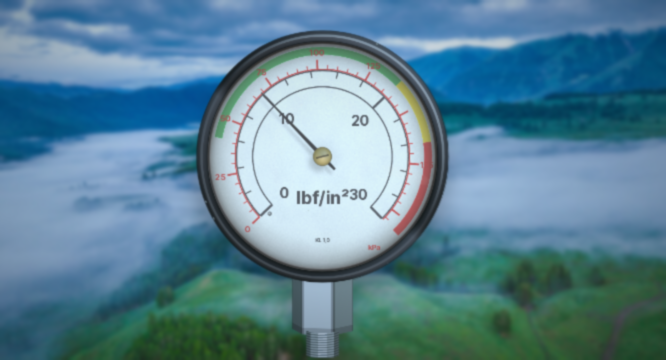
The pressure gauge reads 10 psi
